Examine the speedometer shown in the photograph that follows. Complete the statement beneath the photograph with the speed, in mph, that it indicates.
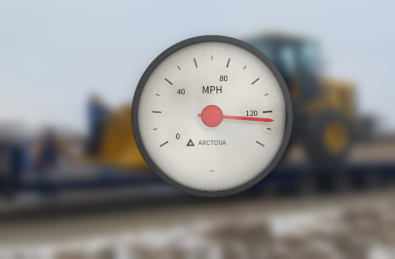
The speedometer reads 125 mph
